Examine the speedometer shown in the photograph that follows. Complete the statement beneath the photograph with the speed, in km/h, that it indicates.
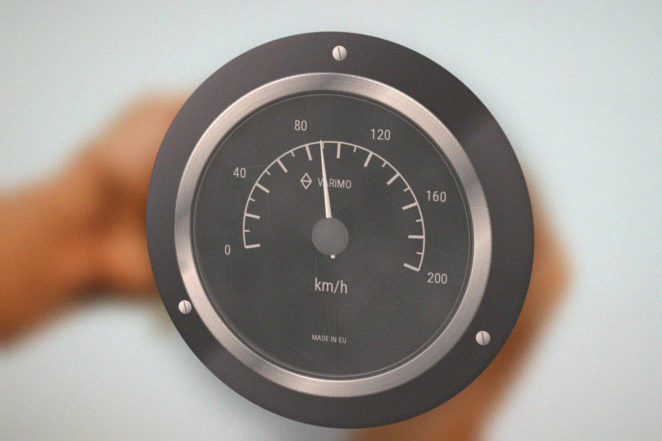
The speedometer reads 90 km/h
